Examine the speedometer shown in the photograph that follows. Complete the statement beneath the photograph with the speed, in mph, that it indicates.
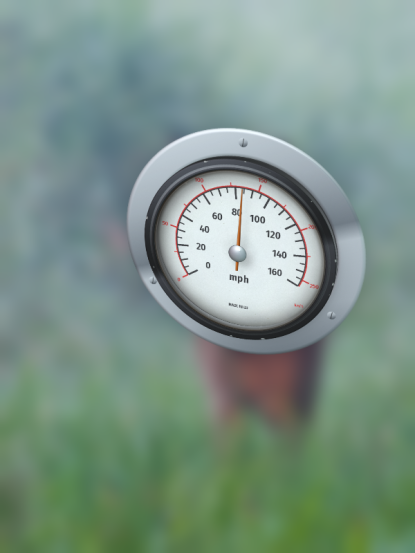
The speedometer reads 85 mph
